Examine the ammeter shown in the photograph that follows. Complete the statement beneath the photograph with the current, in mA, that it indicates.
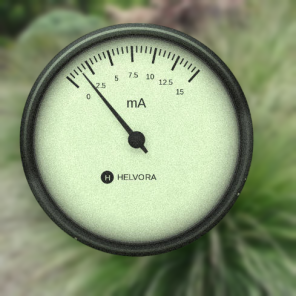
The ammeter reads 1.5 mA
